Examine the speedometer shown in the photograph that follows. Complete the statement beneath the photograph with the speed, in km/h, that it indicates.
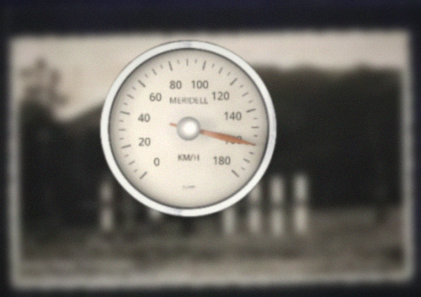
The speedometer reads 160 km/h
